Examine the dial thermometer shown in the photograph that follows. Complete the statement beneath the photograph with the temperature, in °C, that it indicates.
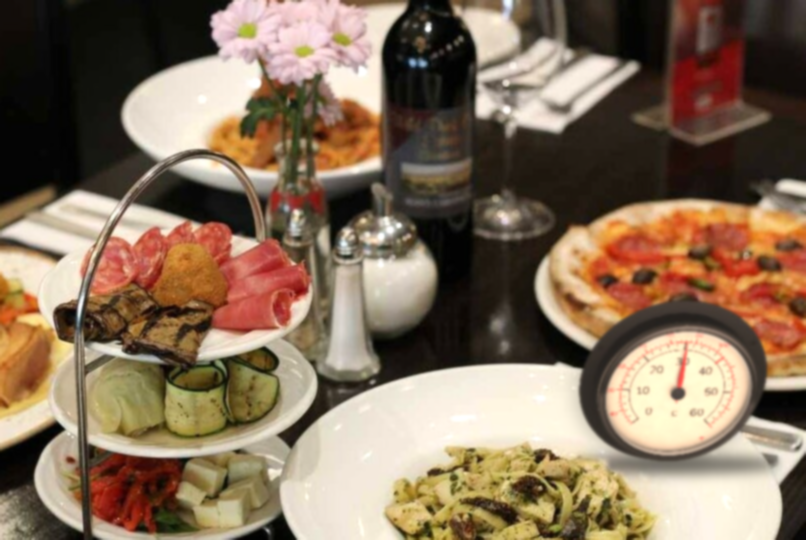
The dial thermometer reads 30 °C
